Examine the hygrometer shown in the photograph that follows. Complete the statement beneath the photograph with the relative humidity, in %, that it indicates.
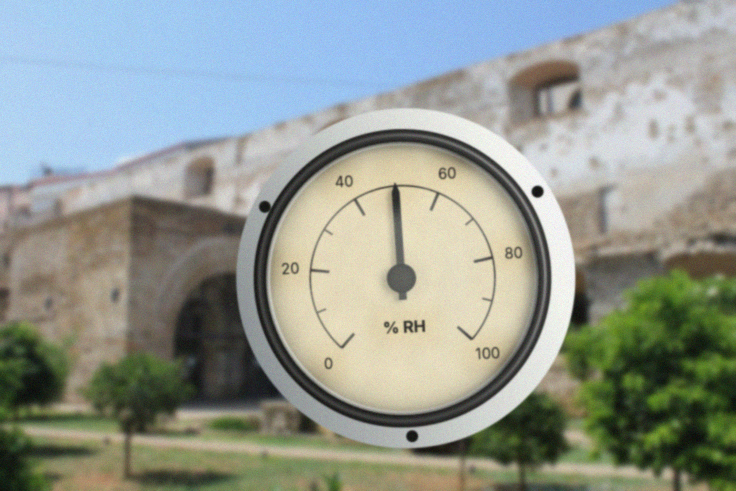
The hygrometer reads 50 %
